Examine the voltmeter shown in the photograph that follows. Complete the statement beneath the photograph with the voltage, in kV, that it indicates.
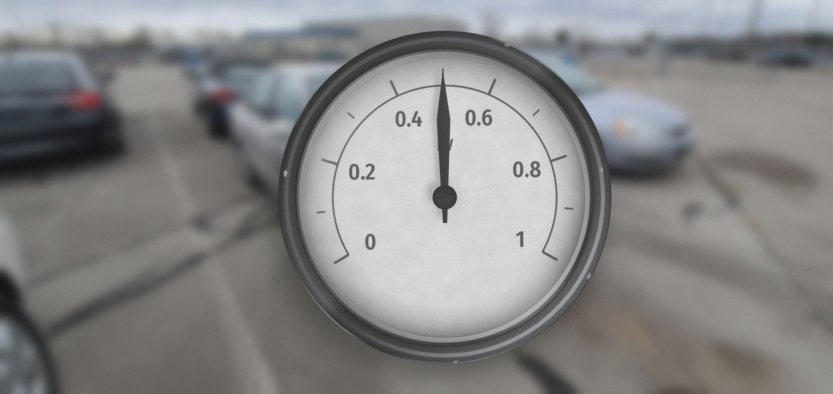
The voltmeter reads 0.5 kV
